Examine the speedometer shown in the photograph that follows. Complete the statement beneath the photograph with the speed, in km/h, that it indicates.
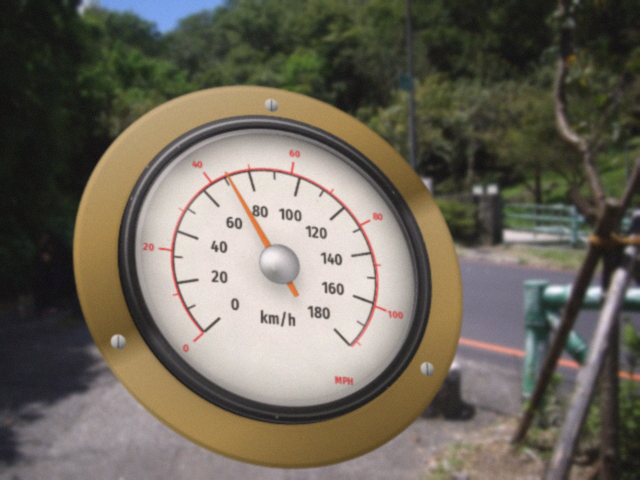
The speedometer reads 70 km/h
